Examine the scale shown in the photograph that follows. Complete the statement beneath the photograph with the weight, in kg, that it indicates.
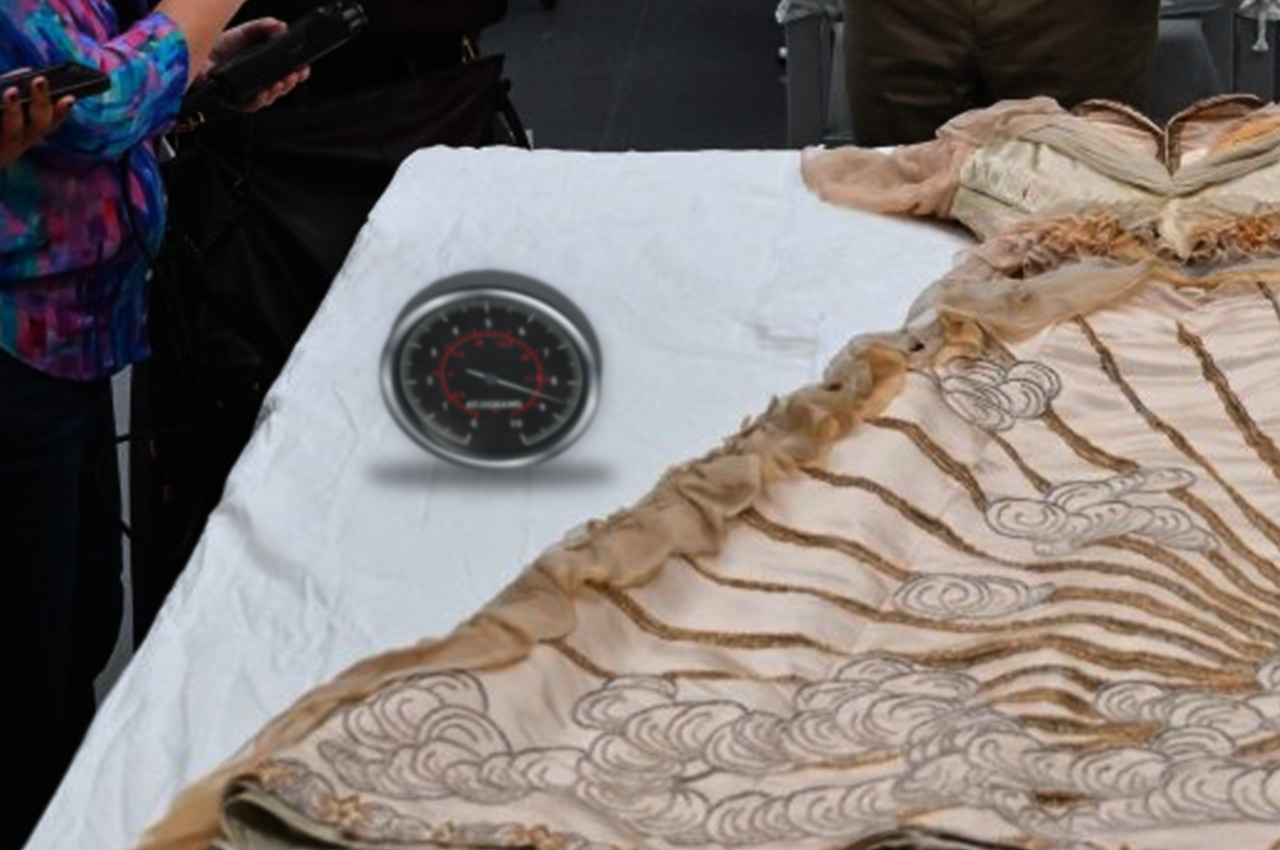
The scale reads 8.5 kg
